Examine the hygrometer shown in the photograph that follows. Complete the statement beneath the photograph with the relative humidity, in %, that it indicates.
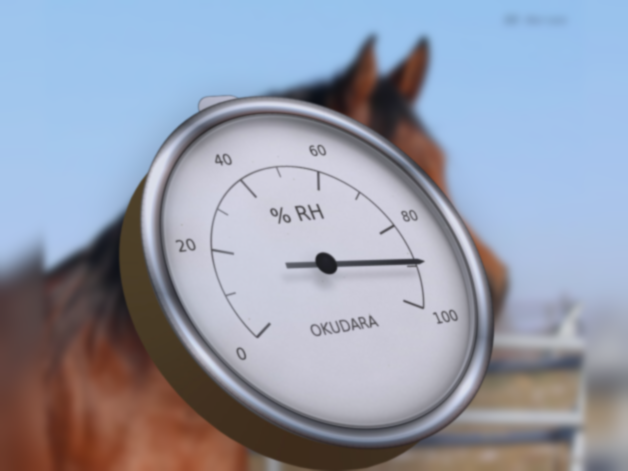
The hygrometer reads 90 %
